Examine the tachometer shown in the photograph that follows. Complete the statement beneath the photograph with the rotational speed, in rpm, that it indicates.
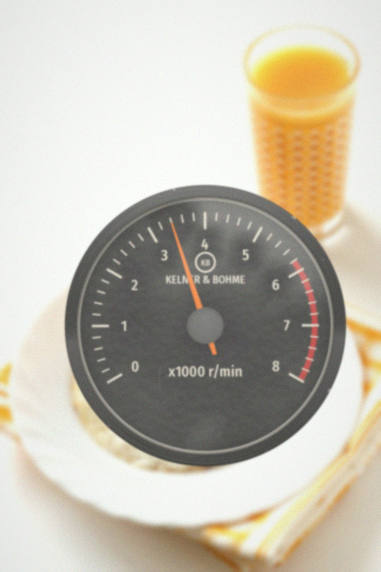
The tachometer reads 3400 rpm
